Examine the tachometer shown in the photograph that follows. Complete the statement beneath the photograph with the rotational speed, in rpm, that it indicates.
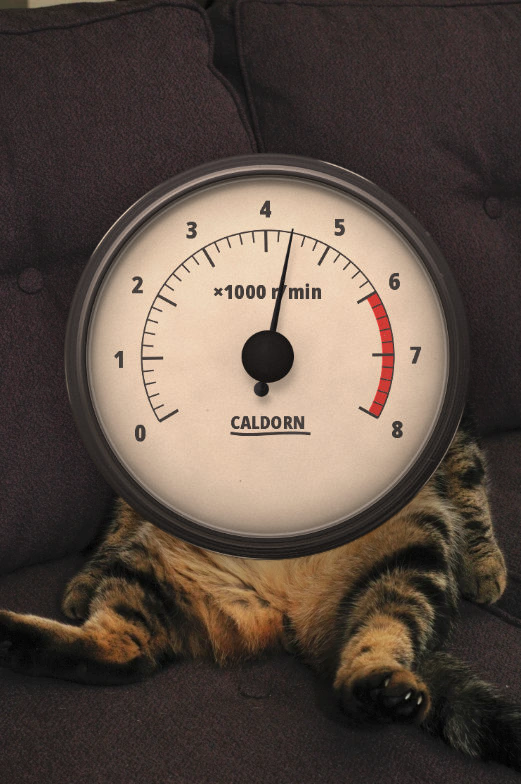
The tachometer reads 4400 rpm
